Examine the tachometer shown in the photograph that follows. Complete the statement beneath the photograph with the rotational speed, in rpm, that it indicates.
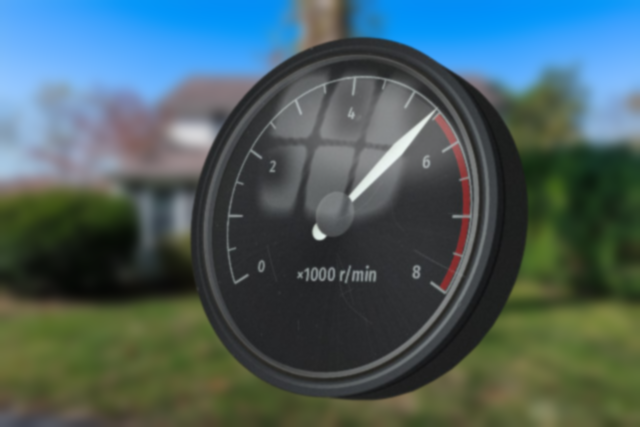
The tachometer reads 5500 rpm
